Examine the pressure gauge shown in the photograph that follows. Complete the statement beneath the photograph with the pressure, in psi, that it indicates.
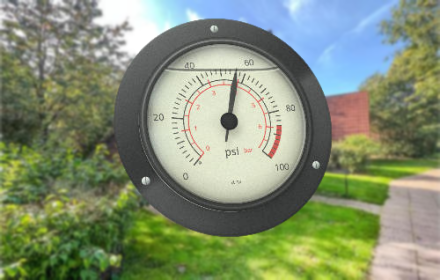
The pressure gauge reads 56 psi
